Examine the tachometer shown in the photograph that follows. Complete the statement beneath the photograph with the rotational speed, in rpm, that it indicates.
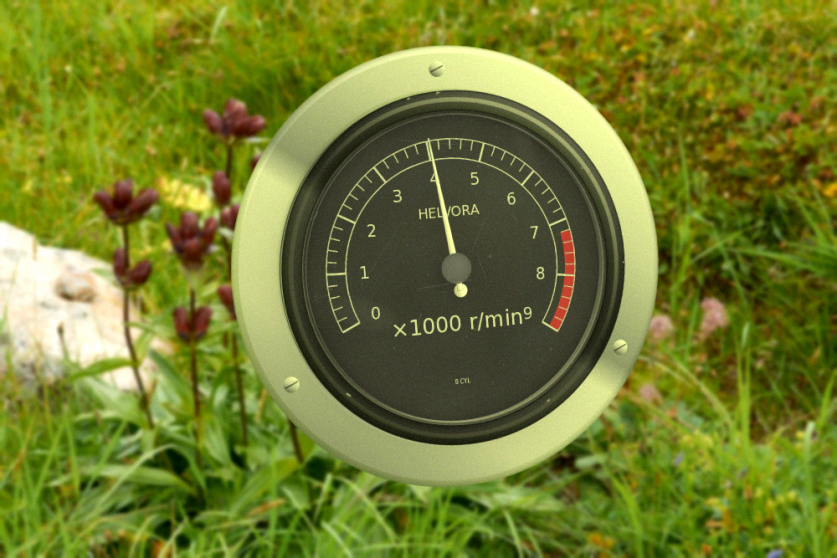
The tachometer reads 4000 rpm
